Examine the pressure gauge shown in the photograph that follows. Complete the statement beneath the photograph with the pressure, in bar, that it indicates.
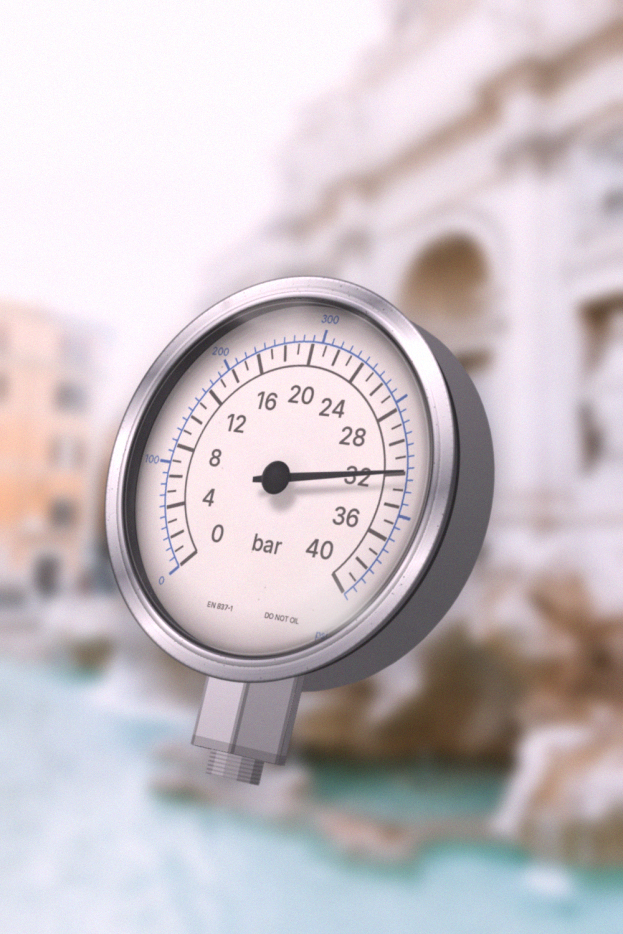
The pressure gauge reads 32 bar
